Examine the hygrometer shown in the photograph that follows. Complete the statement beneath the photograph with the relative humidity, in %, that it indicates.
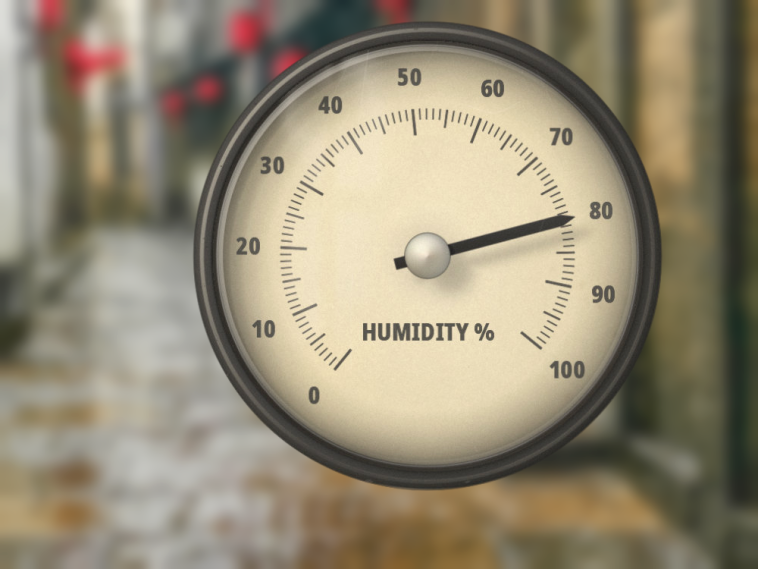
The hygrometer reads 80 %
